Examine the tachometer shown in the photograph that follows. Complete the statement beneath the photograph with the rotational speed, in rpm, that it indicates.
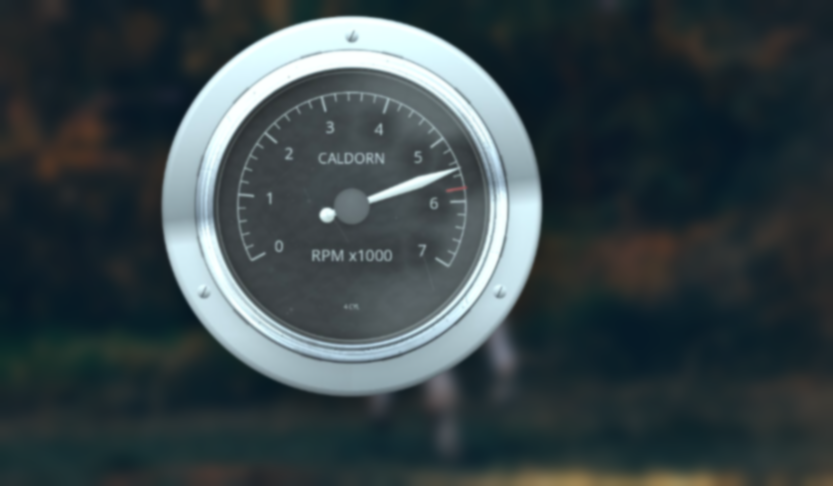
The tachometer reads 5500 rpm
